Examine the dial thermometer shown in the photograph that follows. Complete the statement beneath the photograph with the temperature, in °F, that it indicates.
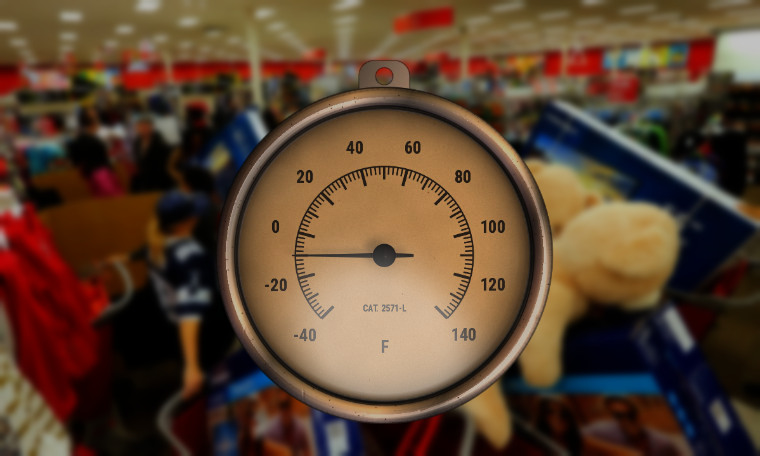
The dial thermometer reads -10 °F
